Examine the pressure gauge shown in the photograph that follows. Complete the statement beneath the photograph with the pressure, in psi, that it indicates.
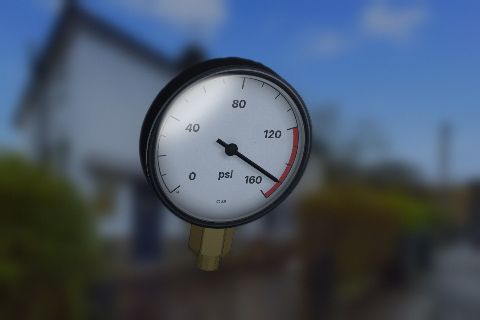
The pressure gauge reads 150 psi
